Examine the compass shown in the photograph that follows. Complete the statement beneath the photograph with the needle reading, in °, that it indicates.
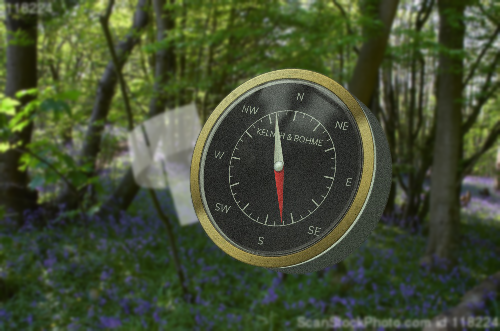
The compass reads 160 °
